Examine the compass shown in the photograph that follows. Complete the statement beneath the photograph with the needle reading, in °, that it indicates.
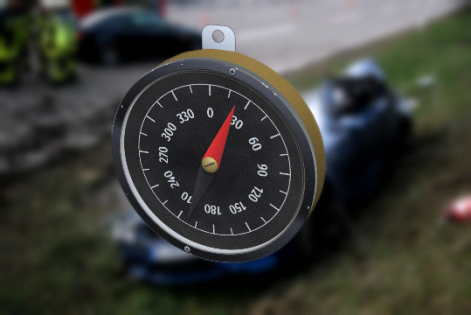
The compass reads 22.5 °
